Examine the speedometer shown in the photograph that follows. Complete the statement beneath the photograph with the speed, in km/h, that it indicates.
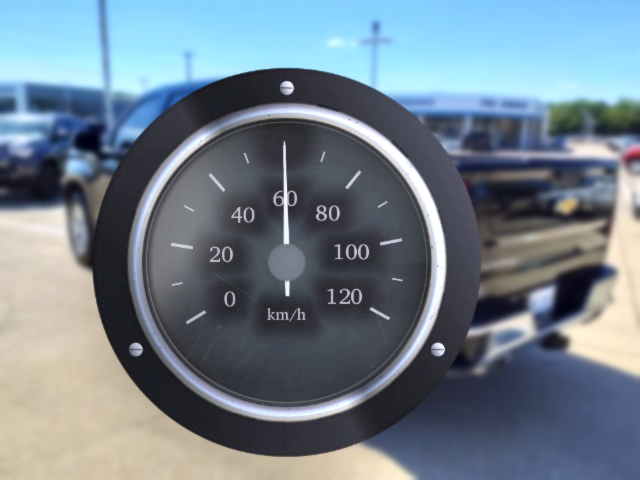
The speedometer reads 60 km/h
